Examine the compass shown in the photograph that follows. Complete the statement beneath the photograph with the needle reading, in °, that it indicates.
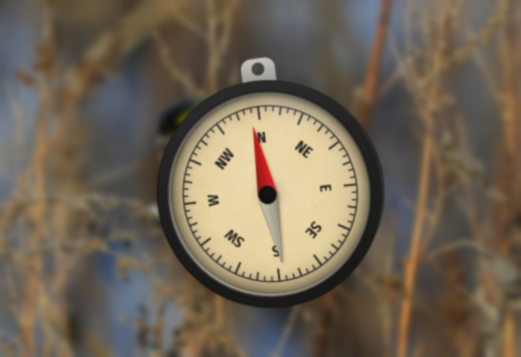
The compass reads 355 °
